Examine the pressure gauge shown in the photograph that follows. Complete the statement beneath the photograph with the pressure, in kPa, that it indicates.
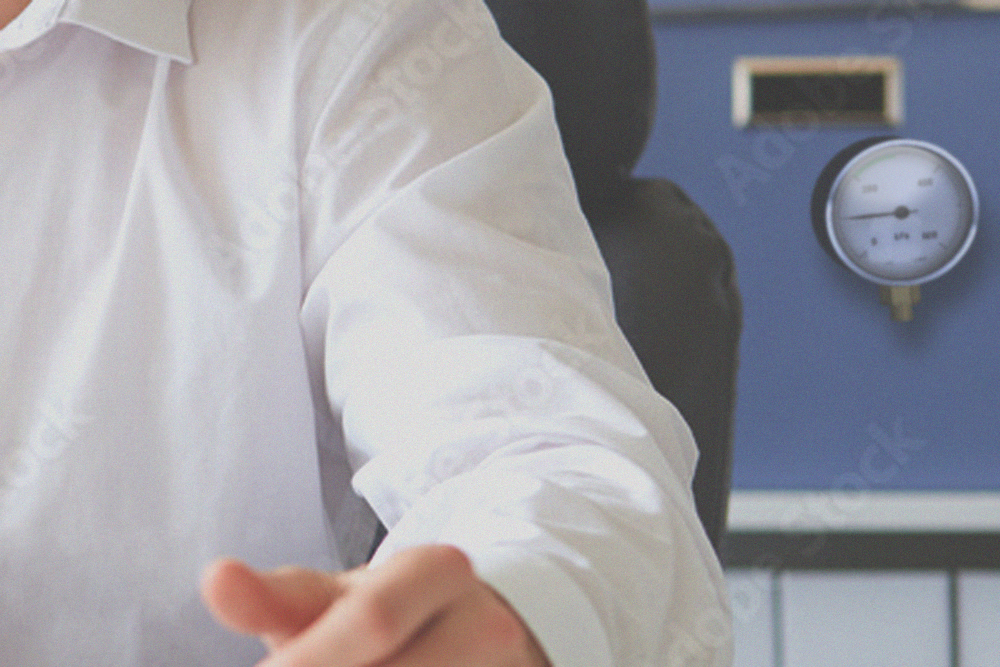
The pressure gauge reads 100 kPa
